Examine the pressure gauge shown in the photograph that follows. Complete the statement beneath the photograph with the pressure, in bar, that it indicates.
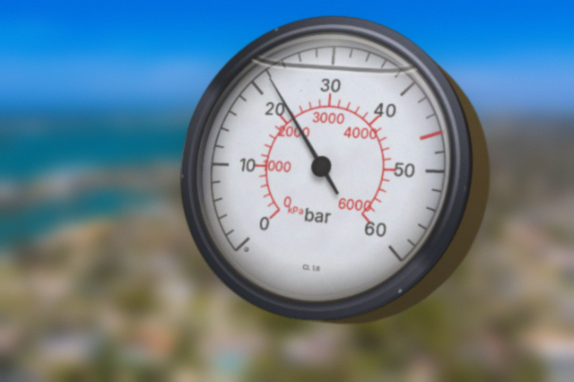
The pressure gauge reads 22 bar
